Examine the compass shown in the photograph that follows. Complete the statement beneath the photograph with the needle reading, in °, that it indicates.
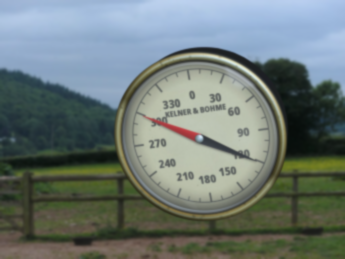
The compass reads 300 °
